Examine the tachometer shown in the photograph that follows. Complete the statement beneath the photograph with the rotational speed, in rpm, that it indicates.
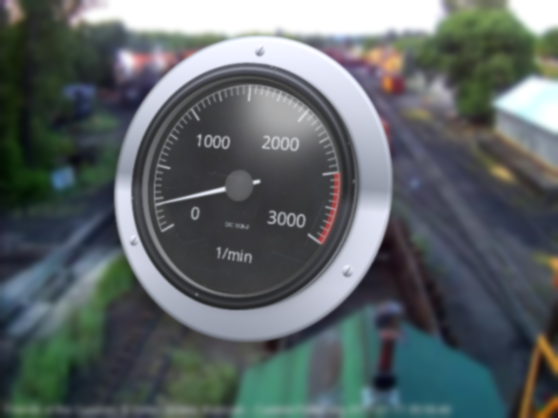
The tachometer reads 200 rpm
